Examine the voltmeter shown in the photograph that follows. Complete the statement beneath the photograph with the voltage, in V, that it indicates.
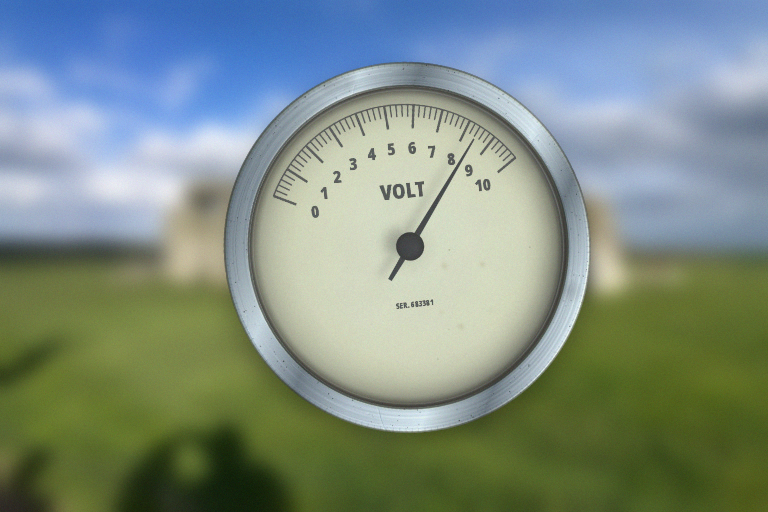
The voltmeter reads 8.4 V
